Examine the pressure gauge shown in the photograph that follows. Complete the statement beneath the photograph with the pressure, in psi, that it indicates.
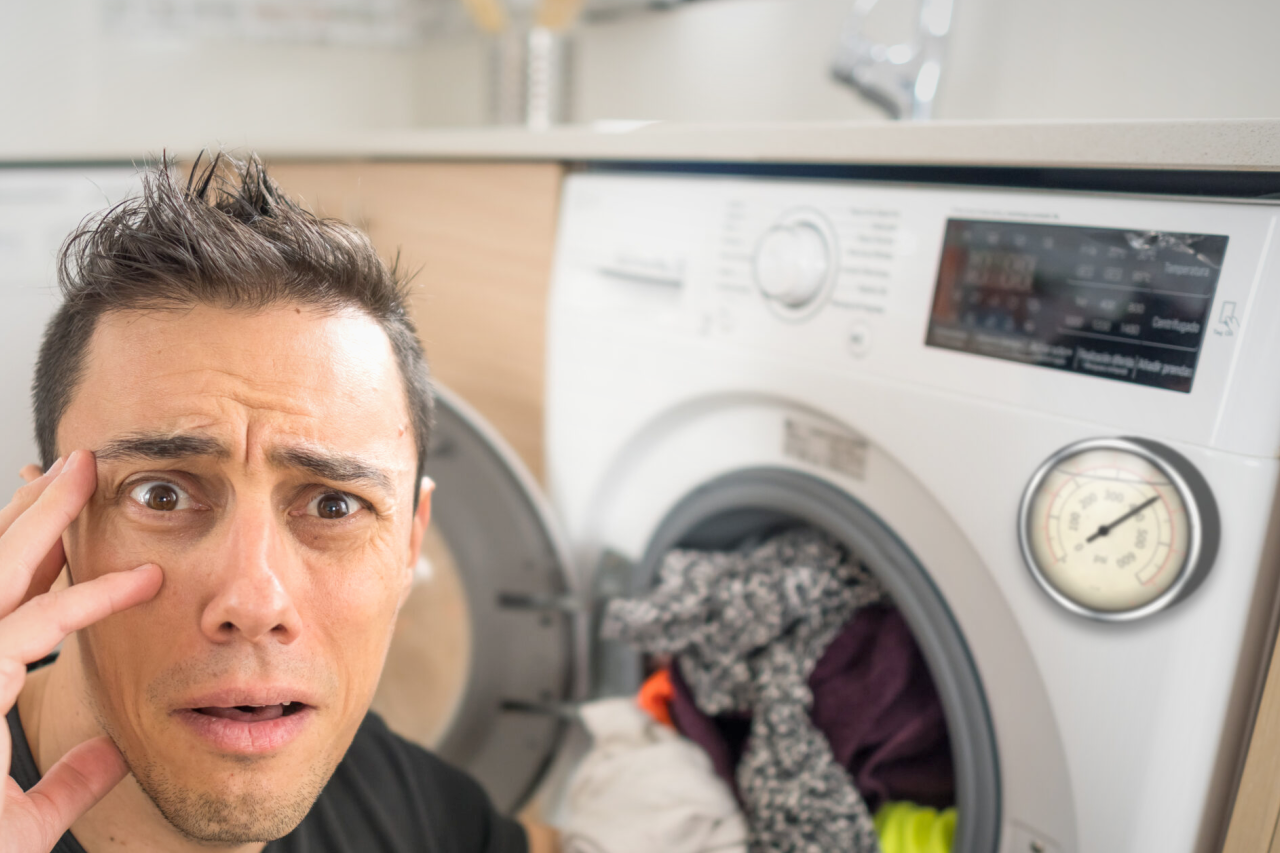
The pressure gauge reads 400 psi
